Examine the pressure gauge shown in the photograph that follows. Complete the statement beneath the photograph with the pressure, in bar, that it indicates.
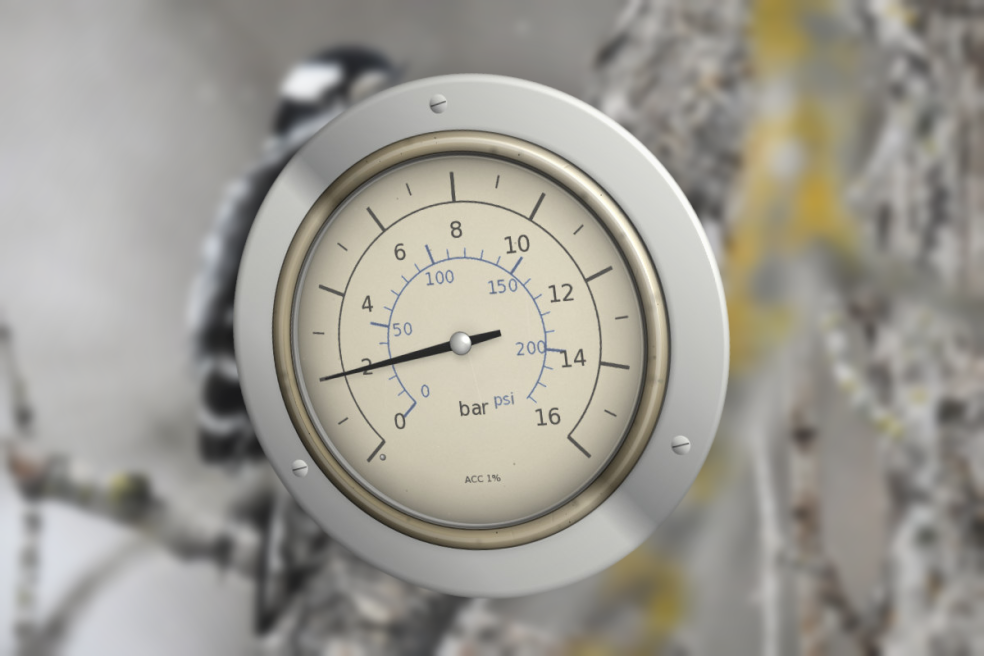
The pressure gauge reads 2 bar
